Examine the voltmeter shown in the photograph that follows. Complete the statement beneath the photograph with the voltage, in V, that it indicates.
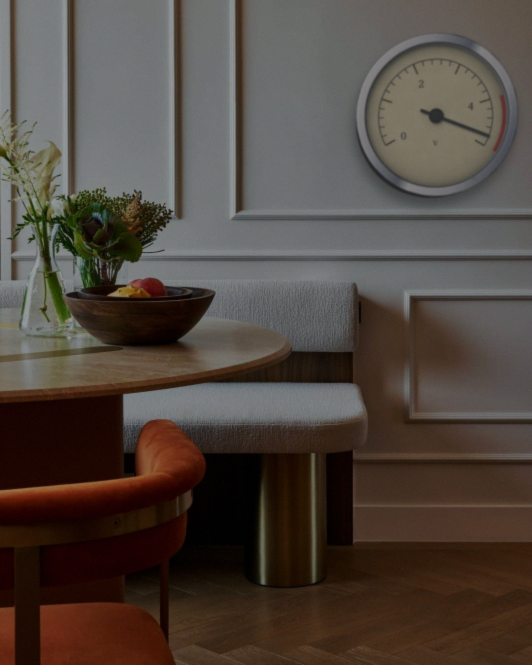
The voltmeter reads 4.8 V
